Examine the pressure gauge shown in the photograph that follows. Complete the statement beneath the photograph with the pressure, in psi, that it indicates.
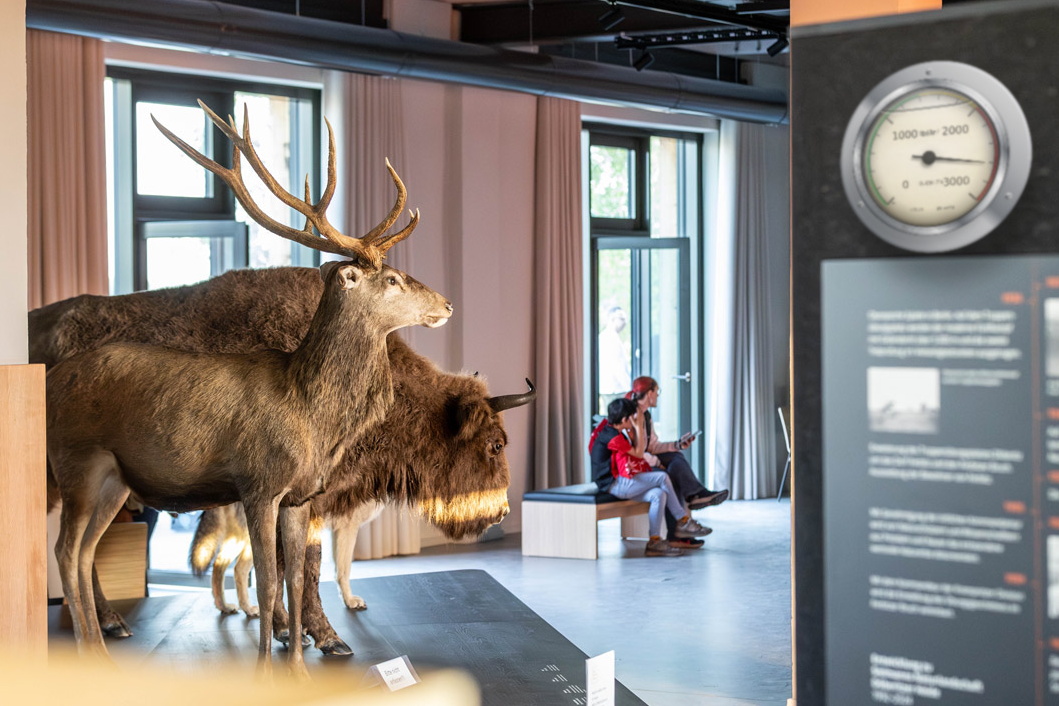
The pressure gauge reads 2600 psi
